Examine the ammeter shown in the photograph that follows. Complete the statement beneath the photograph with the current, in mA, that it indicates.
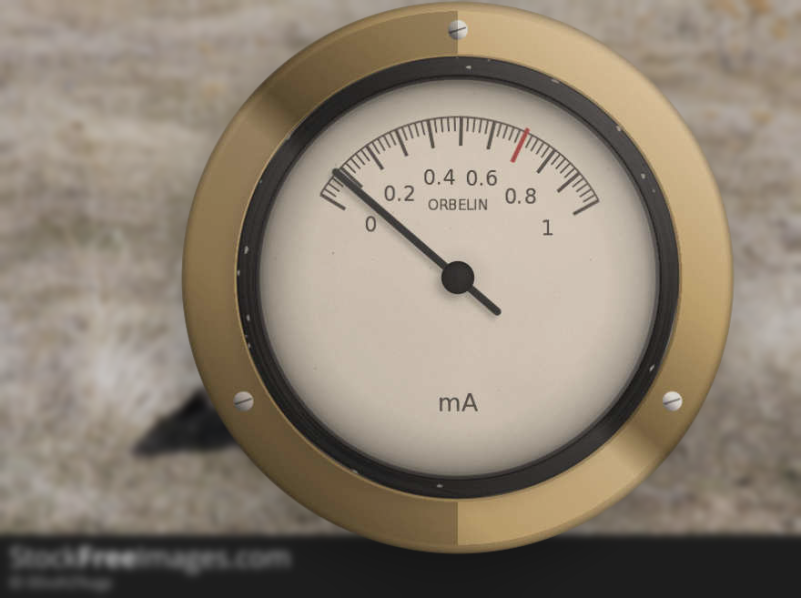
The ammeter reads 0.08 mA
